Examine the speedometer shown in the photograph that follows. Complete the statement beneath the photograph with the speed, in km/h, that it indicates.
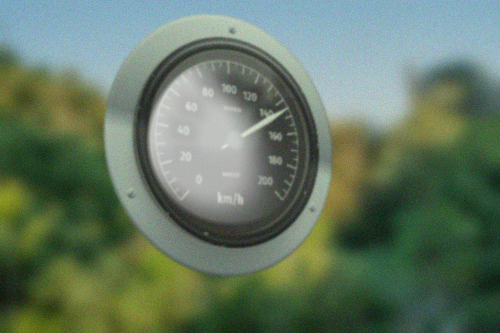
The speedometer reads 145 km/h
